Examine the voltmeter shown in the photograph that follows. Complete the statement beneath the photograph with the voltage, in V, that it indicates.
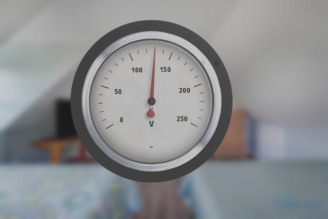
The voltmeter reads 130 V
